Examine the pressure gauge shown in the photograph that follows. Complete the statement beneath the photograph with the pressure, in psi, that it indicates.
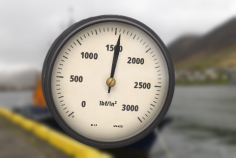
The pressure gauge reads 1550 psi
